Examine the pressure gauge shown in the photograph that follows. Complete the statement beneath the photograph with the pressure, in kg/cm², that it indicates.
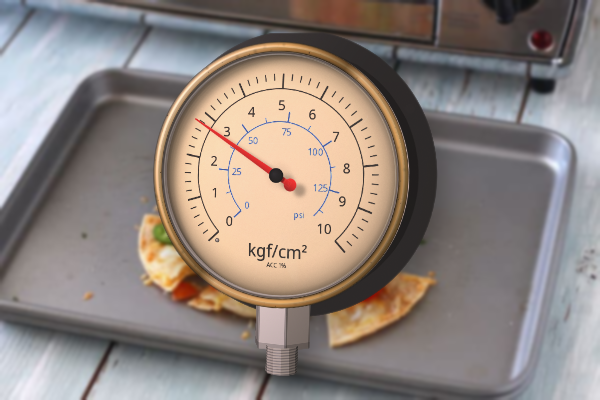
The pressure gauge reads 2.8 kg/cm²
